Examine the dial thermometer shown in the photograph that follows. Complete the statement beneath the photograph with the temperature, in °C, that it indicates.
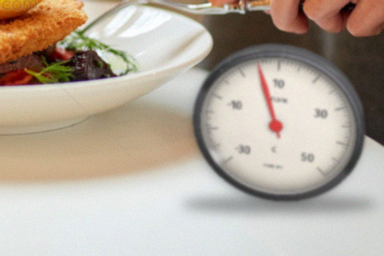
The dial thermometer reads 5 °C
